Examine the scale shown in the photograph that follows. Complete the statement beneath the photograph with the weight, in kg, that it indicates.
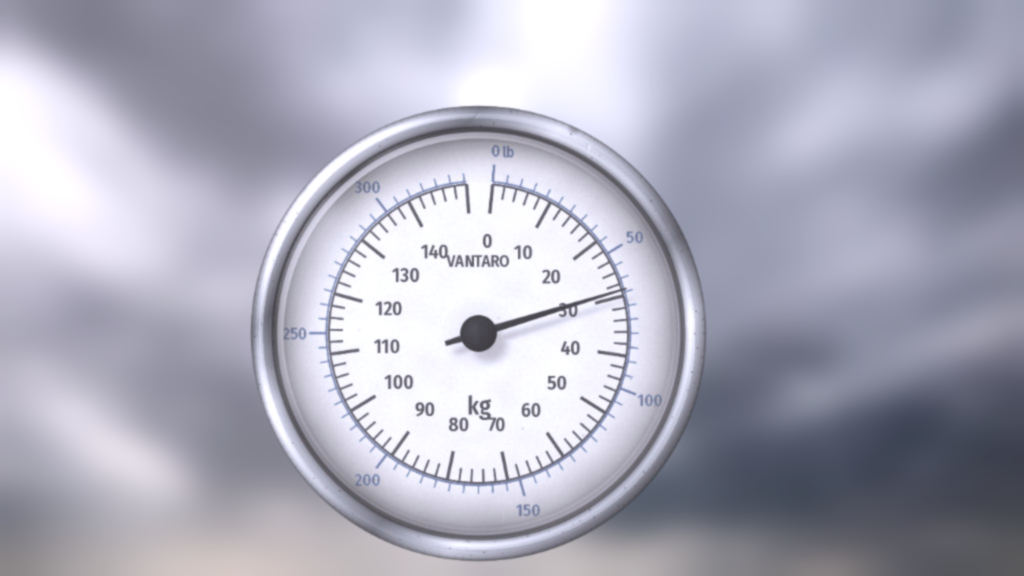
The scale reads 29 kg
